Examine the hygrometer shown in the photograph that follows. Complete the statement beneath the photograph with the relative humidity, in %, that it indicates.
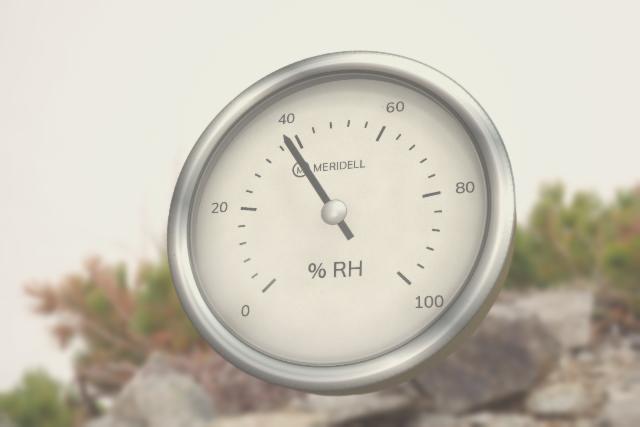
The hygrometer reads 38 %
